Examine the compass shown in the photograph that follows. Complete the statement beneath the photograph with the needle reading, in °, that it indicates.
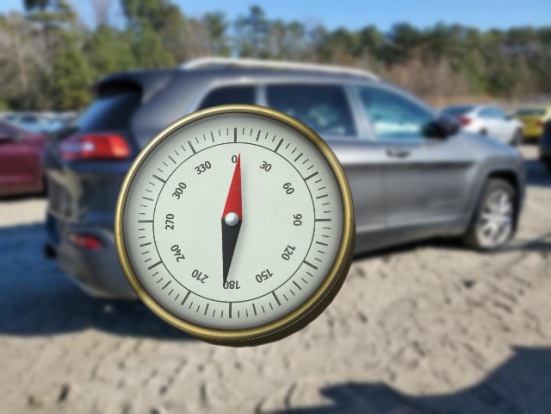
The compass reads 5 °
